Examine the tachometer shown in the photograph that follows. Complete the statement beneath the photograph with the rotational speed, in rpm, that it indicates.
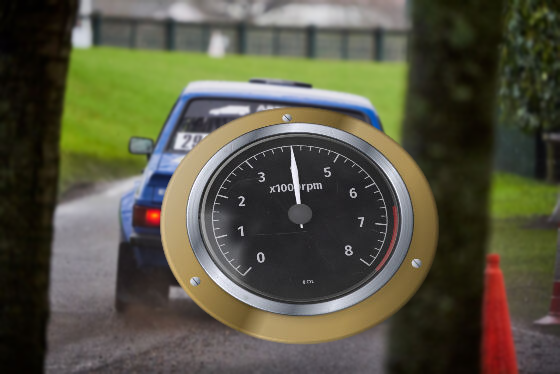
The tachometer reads 4000 rpm
